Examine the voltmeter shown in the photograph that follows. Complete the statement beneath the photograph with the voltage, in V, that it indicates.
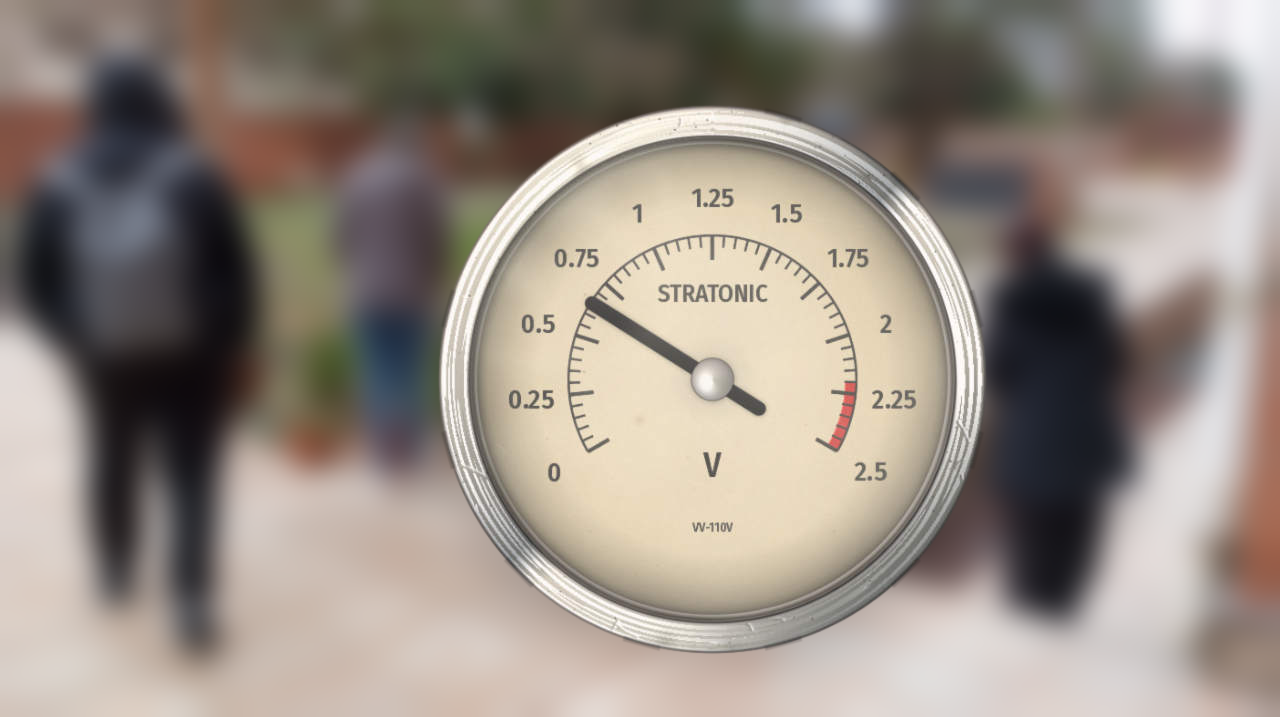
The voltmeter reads 0.65 V
